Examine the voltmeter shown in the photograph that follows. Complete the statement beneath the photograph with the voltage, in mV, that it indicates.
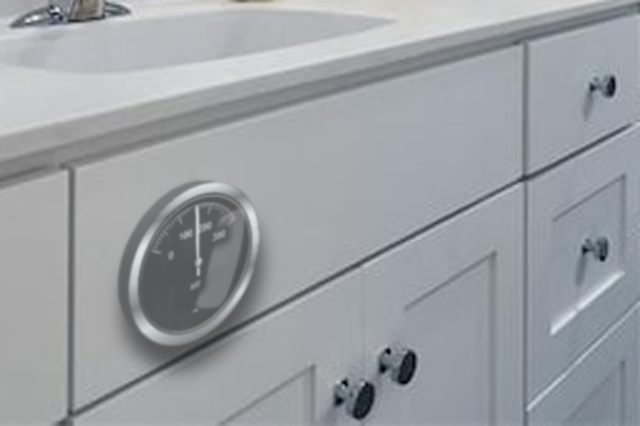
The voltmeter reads 150 mV
